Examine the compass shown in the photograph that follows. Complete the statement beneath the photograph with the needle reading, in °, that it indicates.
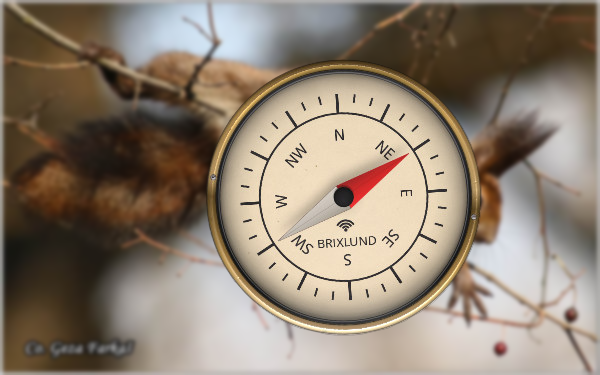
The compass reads 60 °
